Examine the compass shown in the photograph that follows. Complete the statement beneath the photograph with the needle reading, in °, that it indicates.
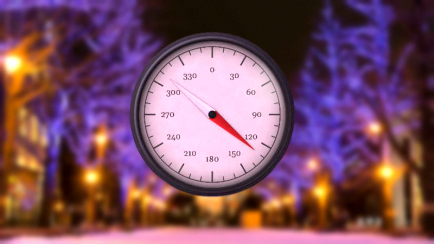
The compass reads 130 °
